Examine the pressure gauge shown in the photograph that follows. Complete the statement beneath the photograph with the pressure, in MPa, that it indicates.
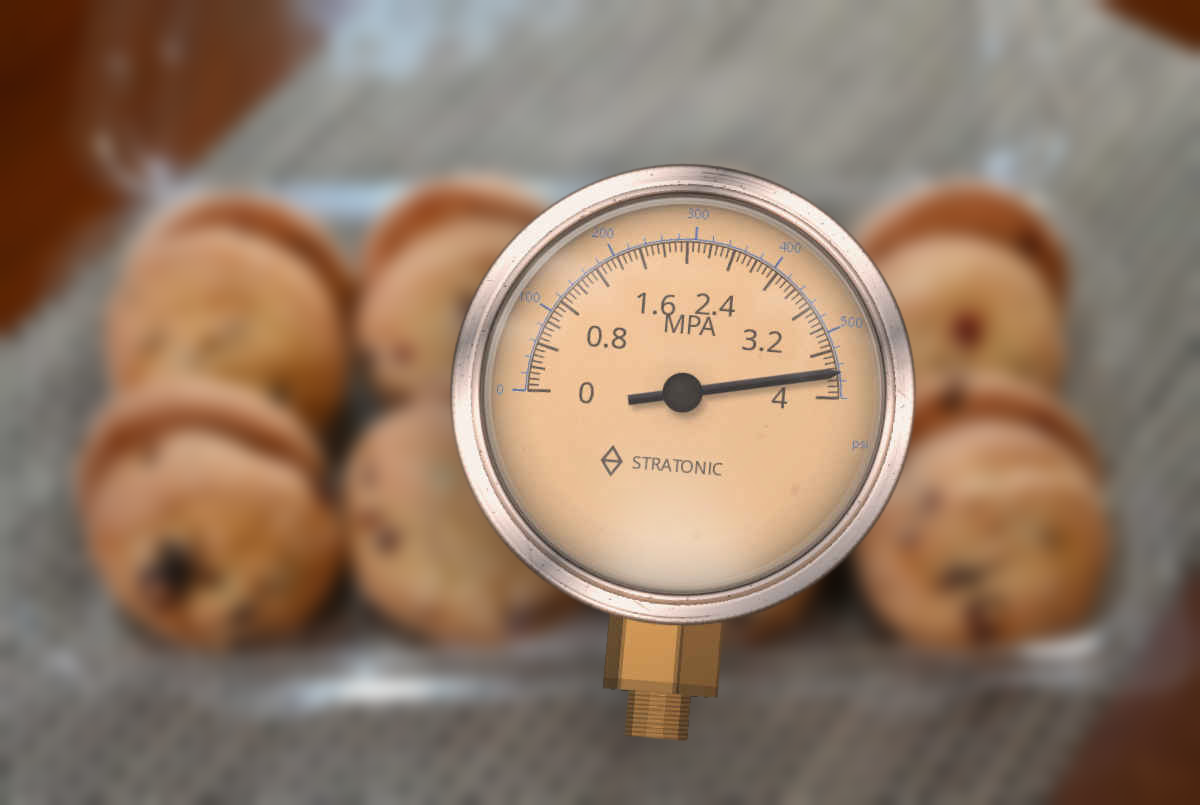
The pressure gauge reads 3.8 MPa
